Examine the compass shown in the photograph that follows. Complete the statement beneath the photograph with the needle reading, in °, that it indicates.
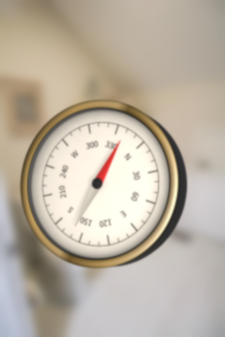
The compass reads 340 °
